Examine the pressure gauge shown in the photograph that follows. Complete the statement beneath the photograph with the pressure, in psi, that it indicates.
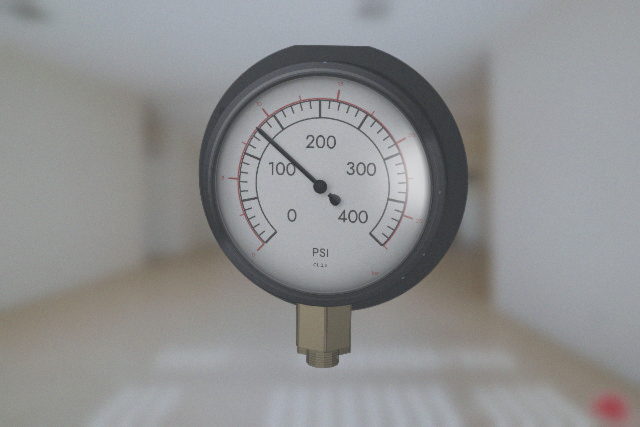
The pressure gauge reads 130 psi
